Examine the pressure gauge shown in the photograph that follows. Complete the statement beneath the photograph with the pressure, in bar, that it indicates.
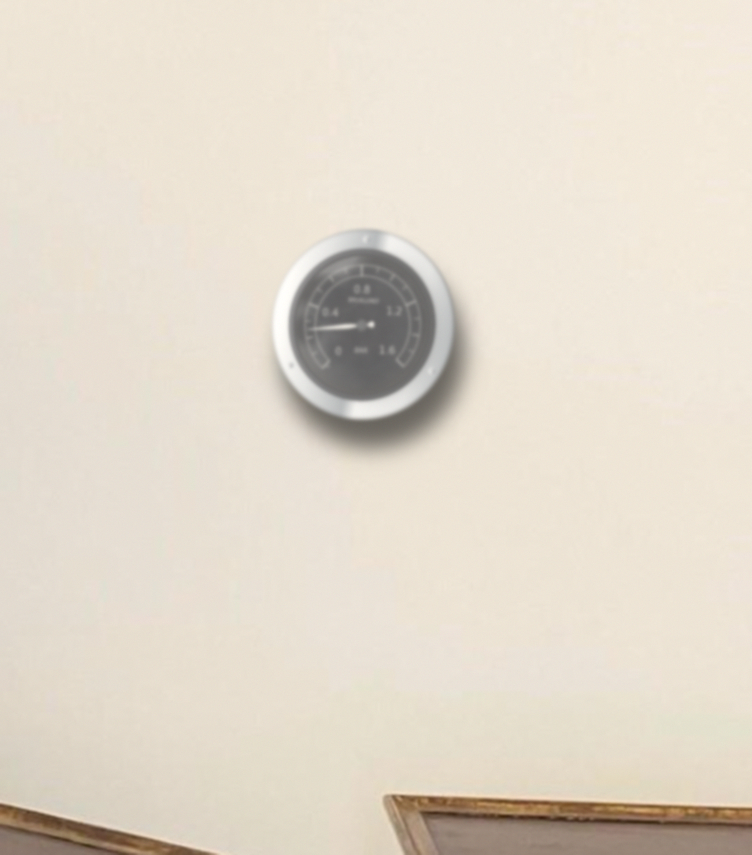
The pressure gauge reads 0.25 bar
